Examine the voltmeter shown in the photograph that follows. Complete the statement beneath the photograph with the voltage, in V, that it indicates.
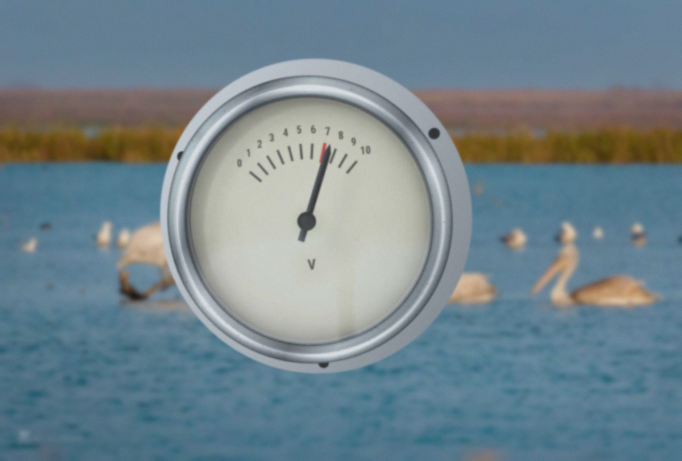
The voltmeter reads 7.5 V
